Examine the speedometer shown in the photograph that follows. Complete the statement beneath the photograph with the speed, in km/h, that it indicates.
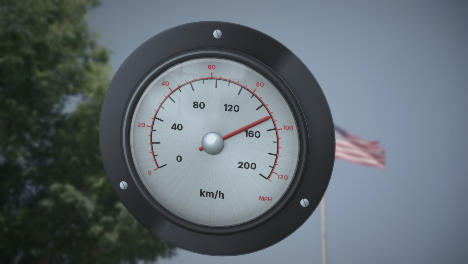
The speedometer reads 150 km/h
